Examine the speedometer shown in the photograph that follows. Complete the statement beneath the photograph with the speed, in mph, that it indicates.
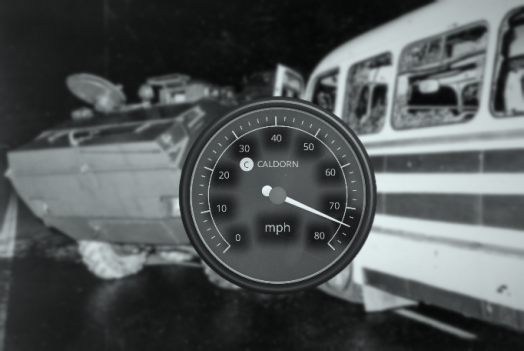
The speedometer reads 74 mph
